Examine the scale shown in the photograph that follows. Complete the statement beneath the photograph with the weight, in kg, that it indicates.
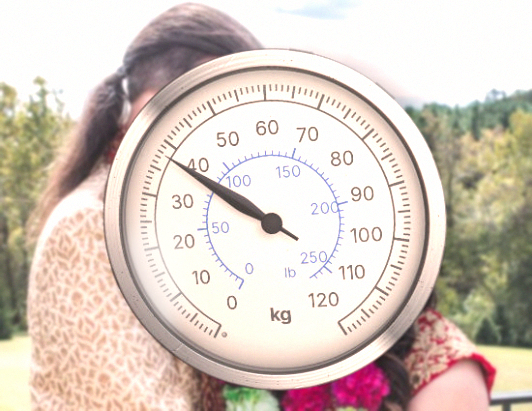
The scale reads 38 kg
